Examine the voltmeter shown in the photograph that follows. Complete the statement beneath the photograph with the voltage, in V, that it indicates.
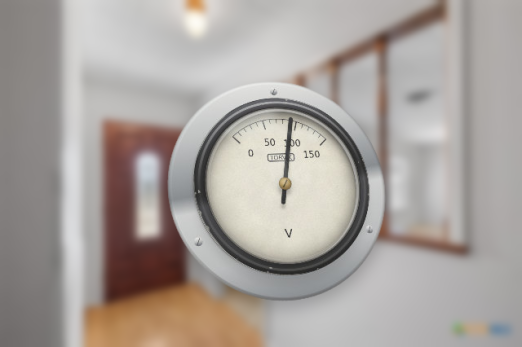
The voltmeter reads 90 V
